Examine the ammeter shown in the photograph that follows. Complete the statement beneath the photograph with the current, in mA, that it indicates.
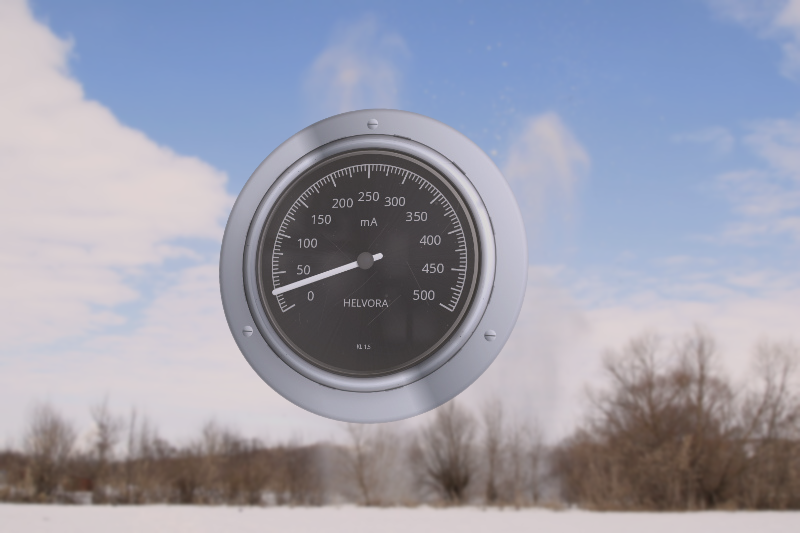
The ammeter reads 25 mA
